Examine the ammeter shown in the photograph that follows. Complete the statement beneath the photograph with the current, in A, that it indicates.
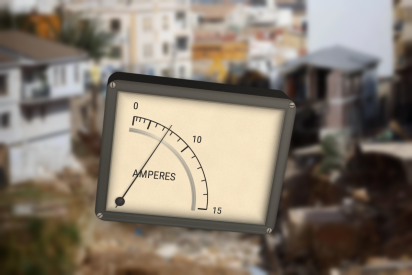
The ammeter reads 7.5 A
